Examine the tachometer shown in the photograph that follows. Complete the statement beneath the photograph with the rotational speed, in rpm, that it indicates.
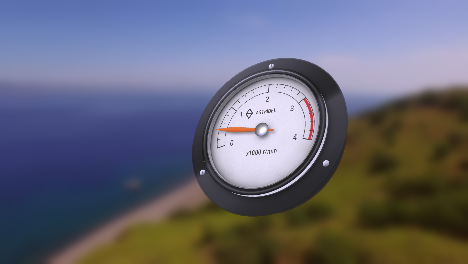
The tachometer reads 400 rpm
